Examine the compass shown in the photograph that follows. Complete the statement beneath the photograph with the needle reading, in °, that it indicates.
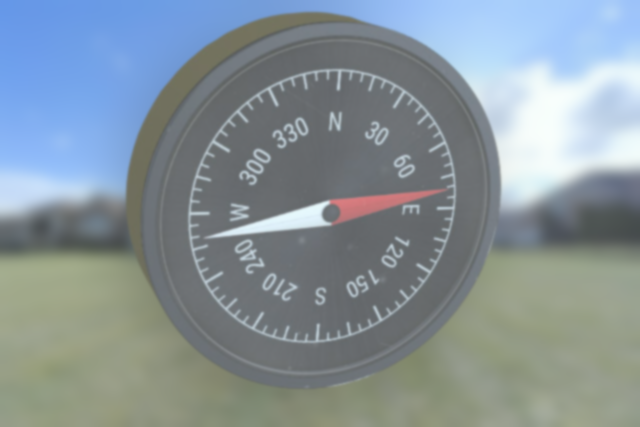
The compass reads 80 °
